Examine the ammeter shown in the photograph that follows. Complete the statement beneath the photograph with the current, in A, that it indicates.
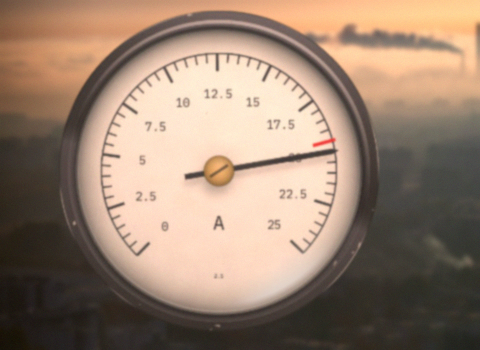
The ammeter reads 20 A
